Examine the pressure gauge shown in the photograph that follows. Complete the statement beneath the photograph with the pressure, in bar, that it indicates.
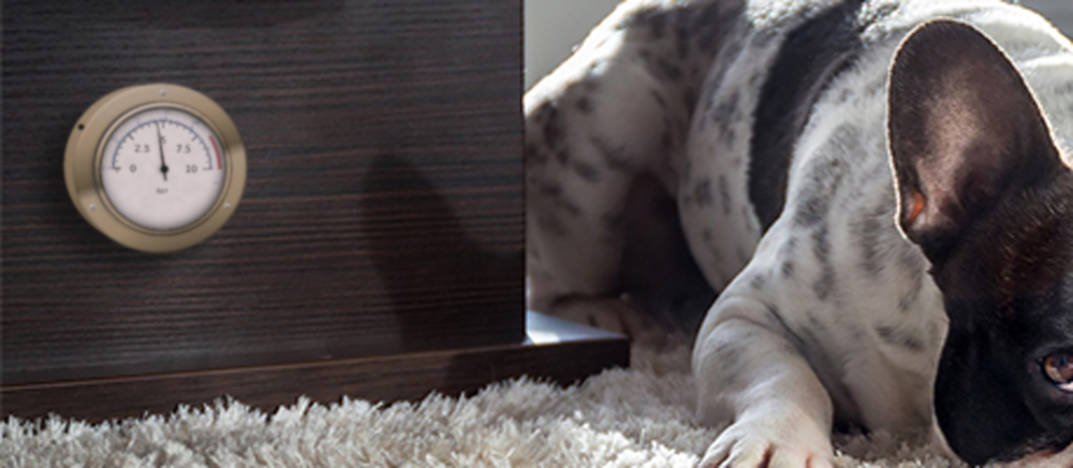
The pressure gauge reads 4.5 bar
